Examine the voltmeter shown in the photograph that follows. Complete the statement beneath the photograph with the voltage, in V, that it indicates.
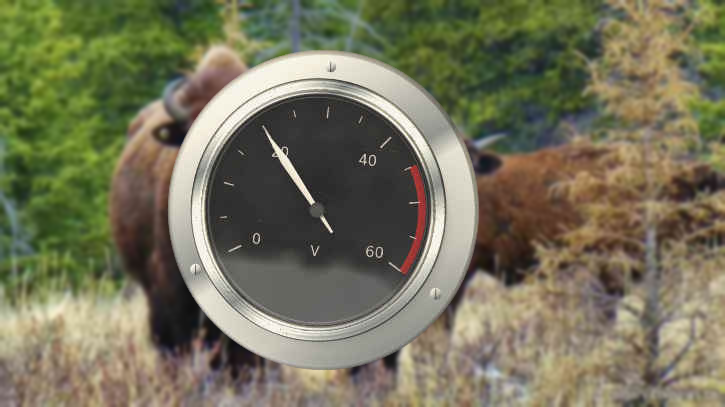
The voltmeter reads 20 V
